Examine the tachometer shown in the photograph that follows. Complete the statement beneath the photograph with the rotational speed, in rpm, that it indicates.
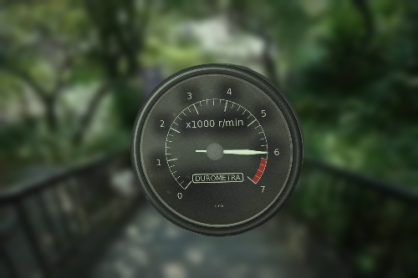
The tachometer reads 6000 rpm
